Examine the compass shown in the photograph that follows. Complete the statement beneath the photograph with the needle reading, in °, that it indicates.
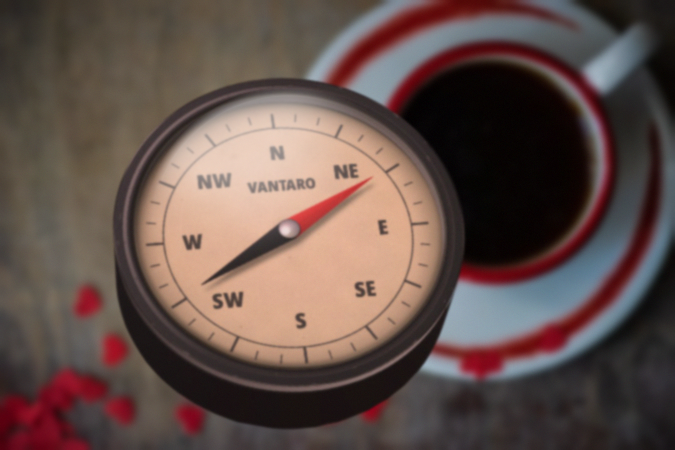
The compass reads 60 °
